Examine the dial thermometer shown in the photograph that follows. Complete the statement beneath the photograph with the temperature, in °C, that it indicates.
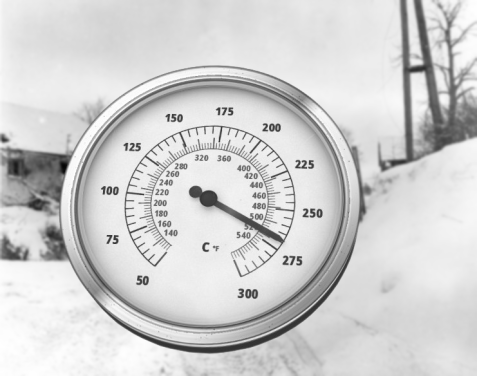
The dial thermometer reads 270 °C
